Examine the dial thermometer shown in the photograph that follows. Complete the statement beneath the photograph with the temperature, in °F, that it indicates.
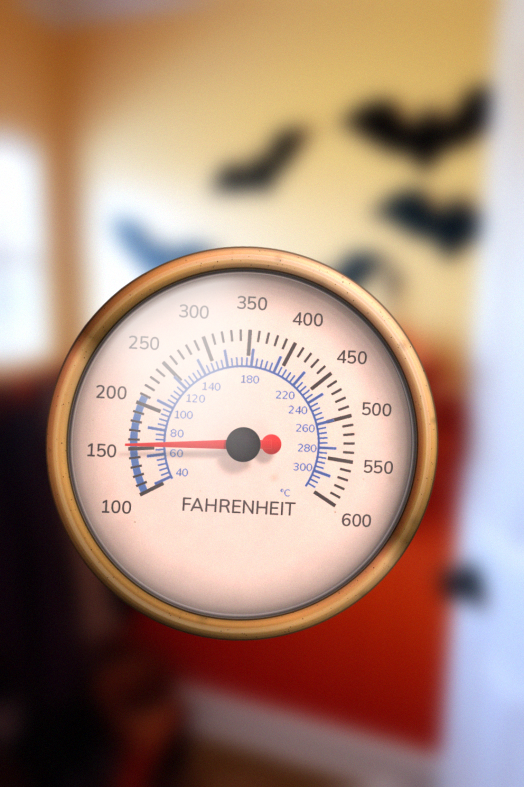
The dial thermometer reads 155 °F
